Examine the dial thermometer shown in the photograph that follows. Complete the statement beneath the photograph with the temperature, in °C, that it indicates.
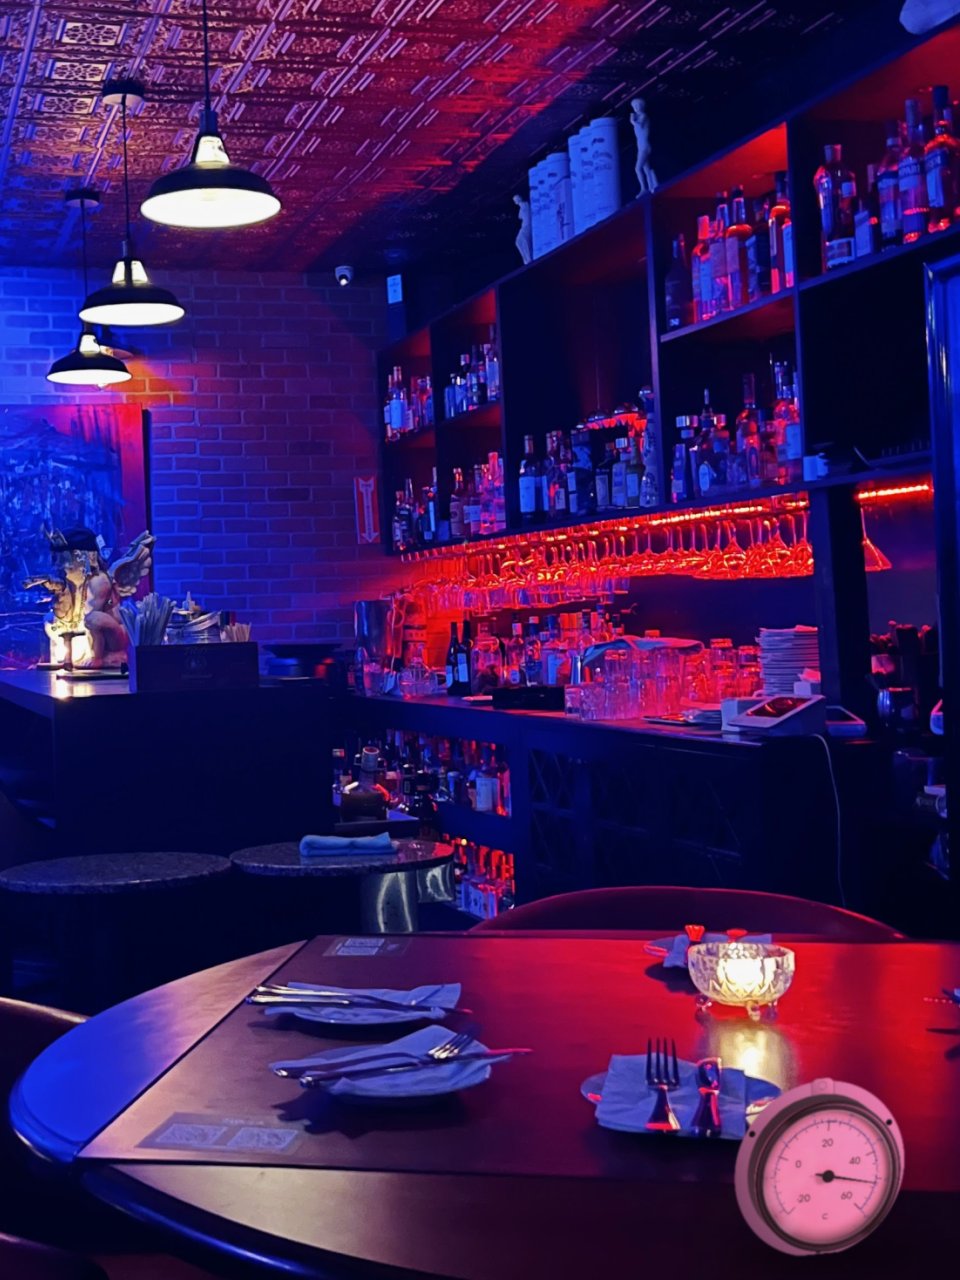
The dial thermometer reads 50 °C
